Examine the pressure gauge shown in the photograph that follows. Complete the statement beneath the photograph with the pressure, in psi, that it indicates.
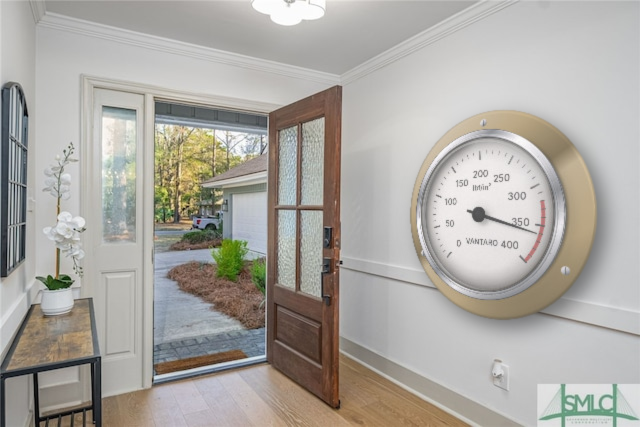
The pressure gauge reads 360 psi
